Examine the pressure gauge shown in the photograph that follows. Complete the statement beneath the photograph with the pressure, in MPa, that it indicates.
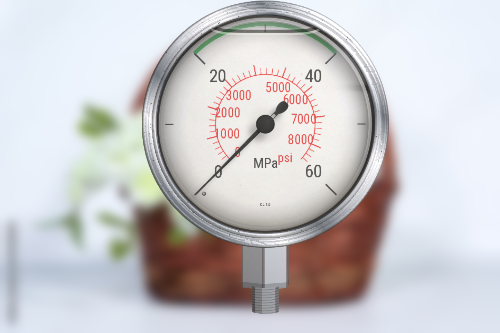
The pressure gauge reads 0 MPa
